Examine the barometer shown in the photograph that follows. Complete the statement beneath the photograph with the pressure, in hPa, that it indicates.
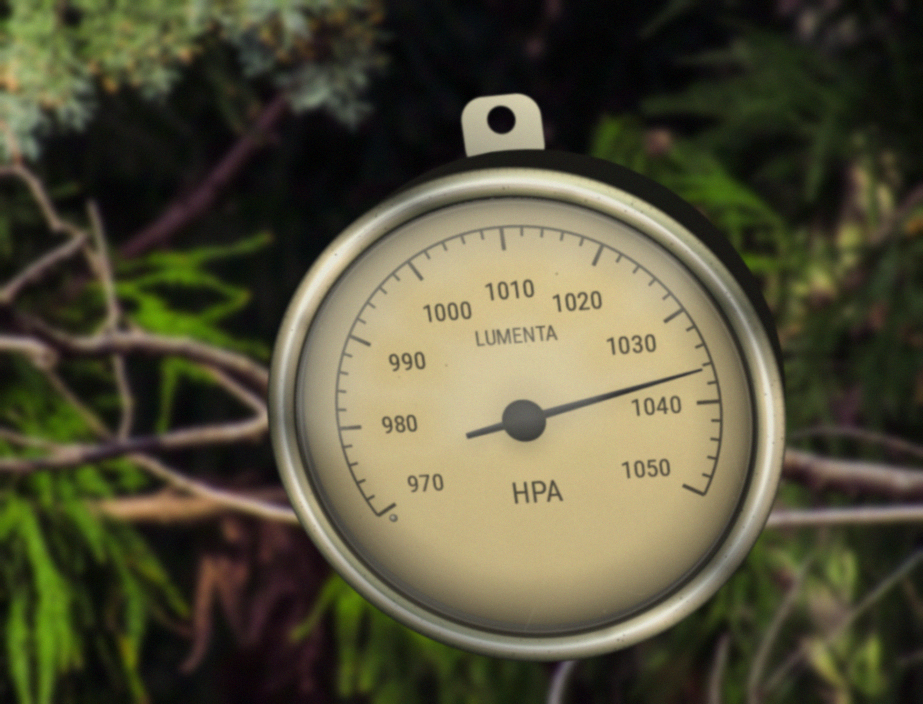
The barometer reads 1036 hPa
